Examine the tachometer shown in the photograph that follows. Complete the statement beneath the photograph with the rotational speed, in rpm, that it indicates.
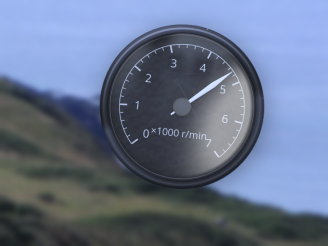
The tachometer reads 4700 rpm
